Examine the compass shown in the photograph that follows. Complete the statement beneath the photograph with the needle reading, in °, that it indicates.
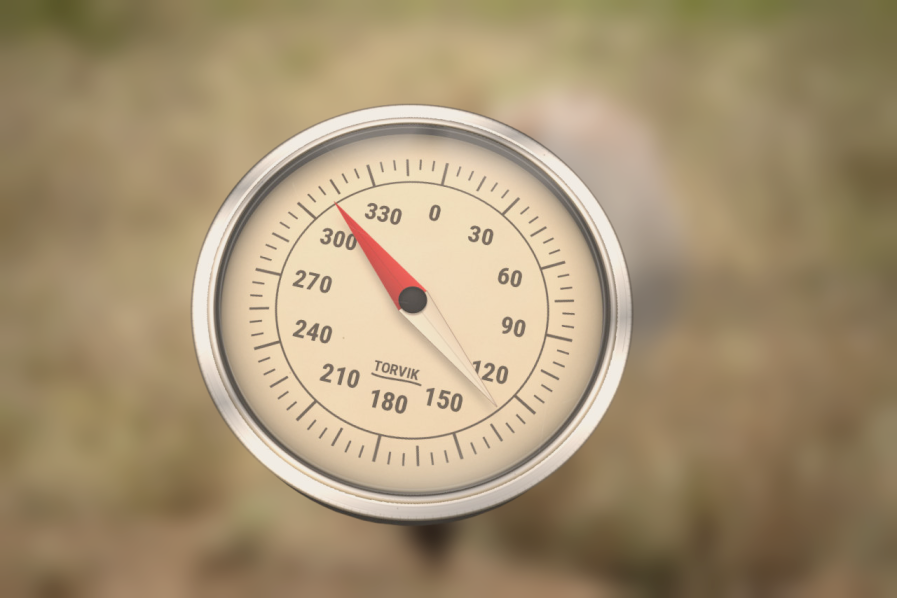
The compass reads 310 °
